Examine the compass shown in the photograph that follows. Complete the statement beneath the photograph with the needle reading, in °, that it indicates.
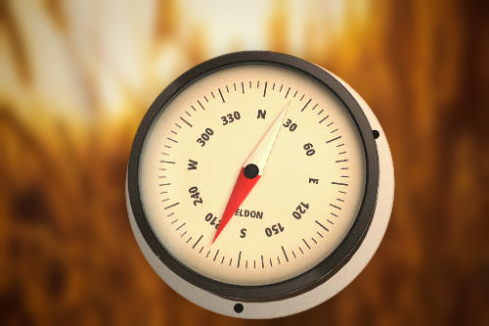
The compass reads 200 °
